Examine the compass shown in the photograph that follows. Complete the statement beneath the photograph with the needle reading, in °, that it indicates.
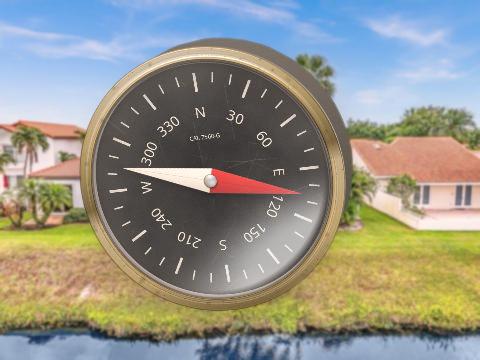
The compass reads 105 °
